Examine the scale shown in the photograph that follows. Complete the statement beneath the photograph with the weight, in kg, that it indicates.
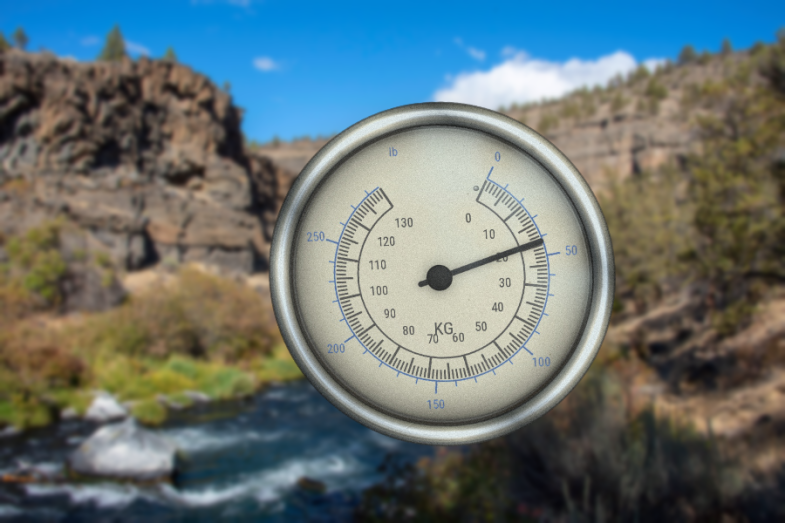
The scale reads 19 kg
